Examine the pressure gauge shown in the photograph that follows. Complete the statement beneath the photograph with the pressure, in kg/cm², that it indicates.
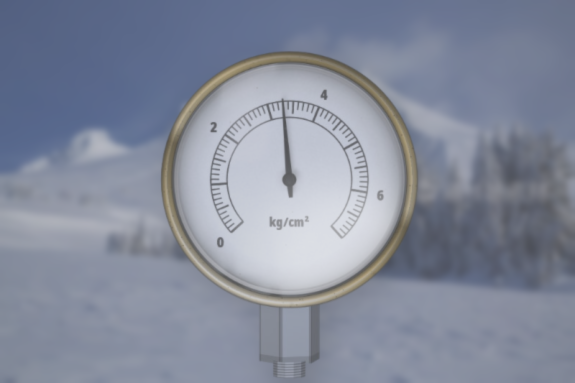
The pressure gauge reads 3.3 kg/cm²
